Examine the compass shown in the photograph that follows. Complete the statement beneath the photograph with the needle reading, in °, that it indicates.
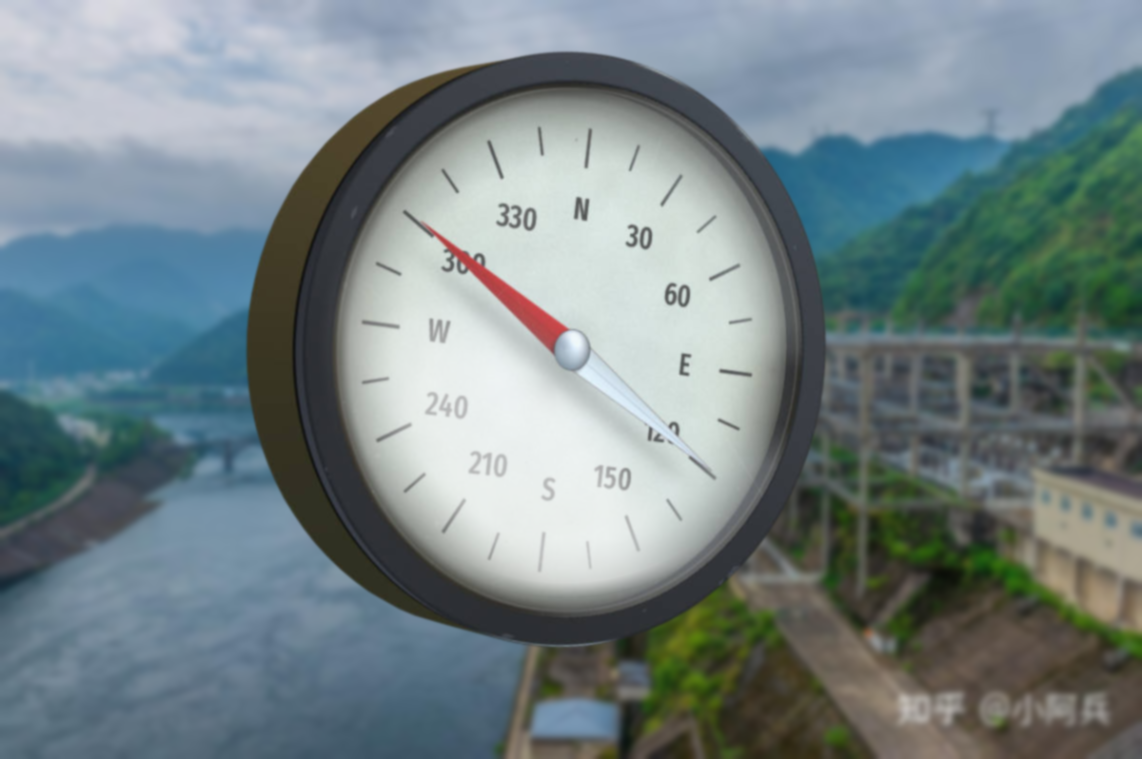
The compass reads 300 °
